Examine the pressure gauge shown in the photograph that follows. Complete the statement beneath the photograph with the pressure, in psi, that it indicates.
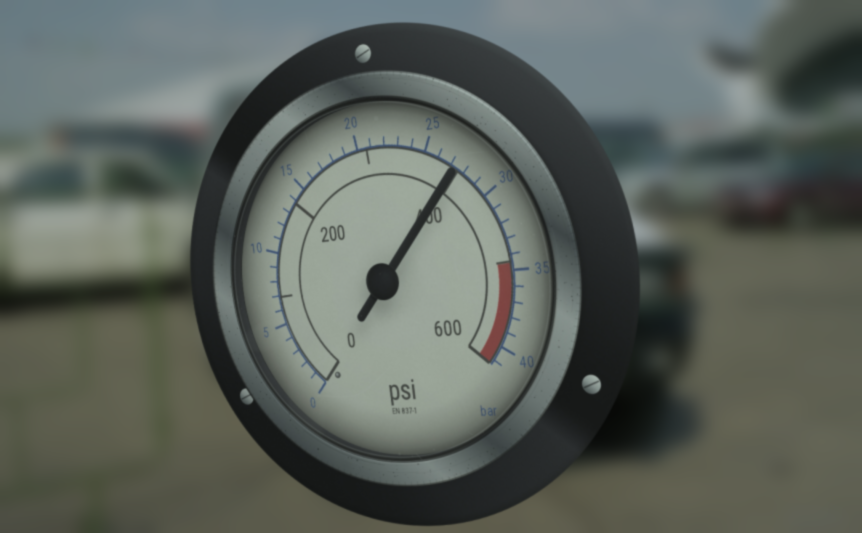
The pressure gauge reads 400 psi
